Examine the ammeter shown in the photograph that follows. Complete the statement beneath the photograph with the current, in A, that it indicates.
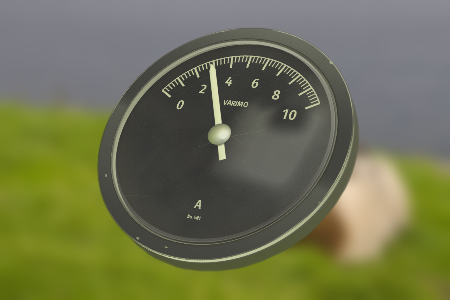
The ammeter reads 3 A
